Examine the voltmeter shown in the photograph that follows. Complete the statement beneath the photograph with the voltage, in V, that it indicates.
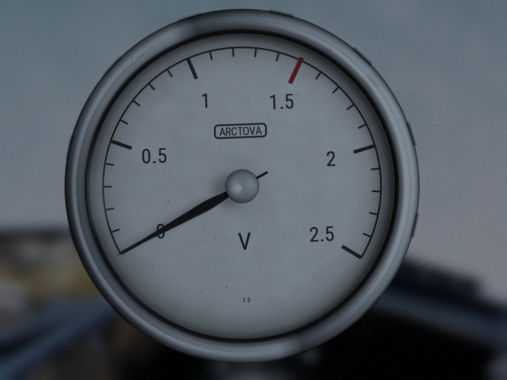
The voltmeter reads 0 V
